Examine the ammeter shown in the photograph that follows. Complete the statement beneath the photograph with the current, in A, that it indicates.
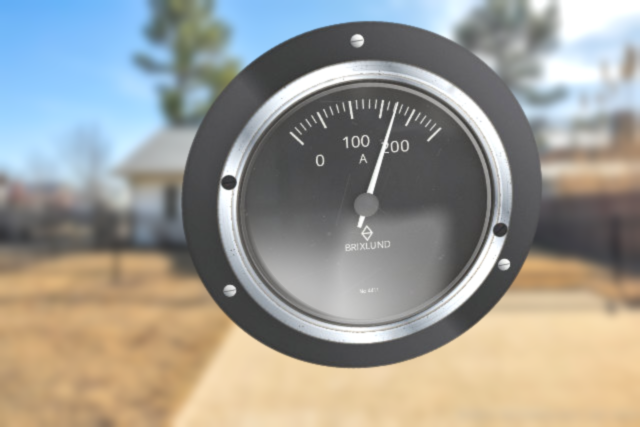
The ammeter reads 170 A
